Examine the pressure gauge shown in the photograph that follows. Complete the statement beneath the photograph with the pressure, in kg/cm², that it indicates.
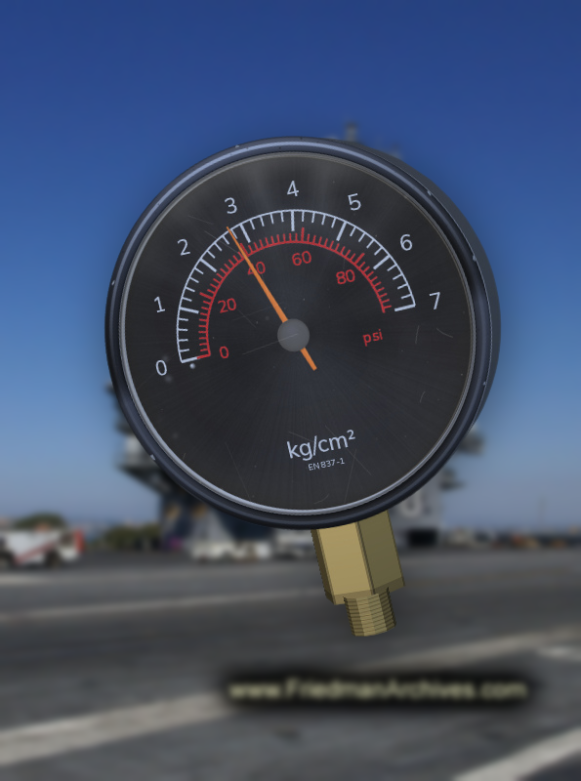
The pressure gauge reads 2.8 kg/cm²
